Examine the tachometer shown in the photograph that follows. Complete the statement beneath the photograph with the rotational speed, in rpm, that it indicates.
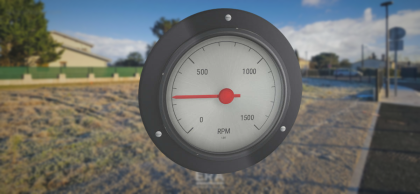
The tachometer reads 250 rpm
